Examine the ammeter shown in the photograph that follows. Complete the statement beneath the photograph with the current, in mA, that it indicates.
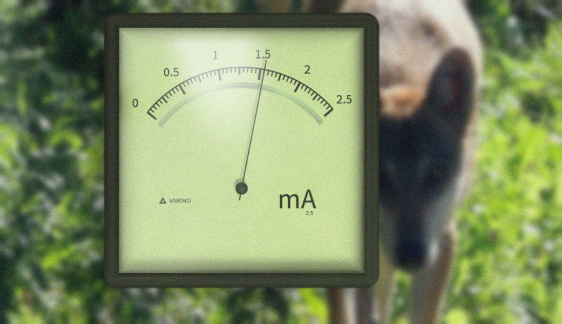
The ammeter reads 1.55 mA
